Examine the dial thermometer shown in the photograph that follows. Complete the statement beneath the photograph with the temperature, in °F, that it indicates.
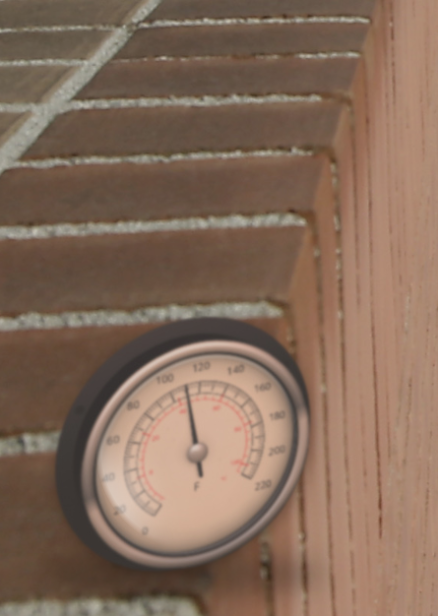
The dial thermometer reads 110 °F
